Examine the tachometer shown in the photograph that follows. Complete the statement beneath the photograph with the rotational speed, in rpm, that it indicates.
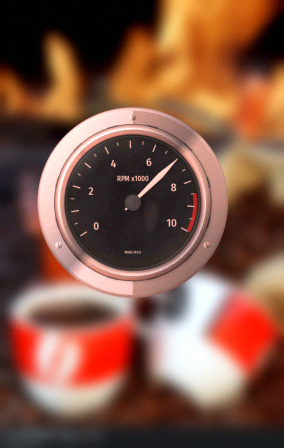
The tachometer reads 7000 rpm
